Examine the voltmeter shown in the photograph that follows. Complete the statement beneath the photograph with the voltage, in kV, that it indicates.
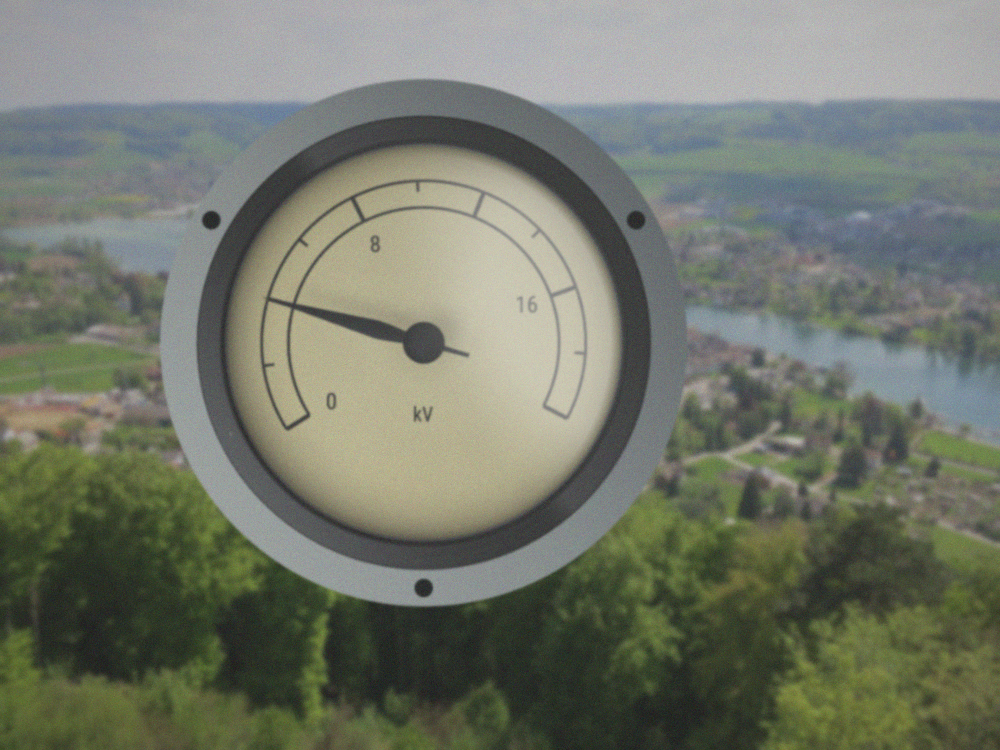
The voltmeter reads 4 kV
